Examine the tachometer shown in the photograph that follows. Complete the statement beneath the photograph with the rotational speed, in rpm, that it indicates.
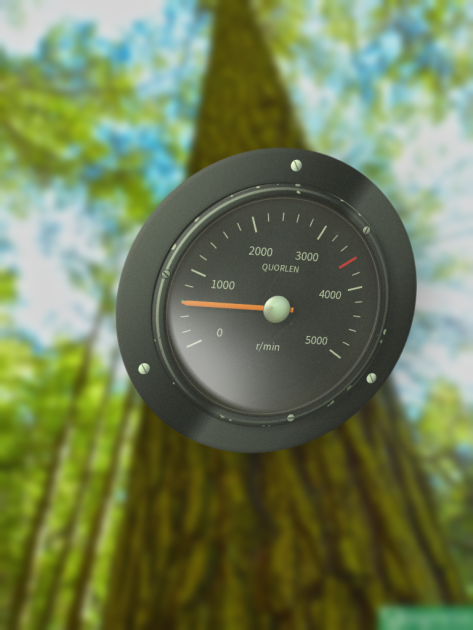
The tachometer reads 600 rpm
